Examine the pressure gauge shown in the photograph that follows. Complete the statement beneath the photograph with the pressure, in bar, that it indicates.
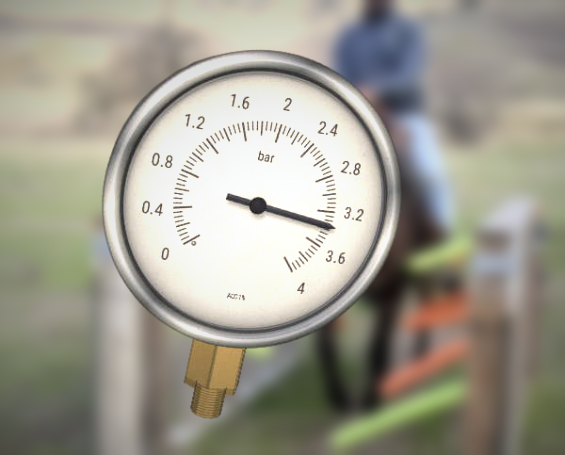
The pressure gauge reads 3.35 bar
